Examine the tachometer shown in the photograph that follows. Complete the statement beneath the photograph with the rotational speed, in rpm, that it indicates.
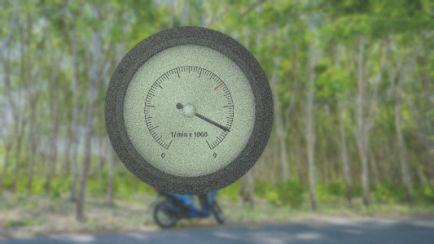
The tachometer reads 8000 rpm
